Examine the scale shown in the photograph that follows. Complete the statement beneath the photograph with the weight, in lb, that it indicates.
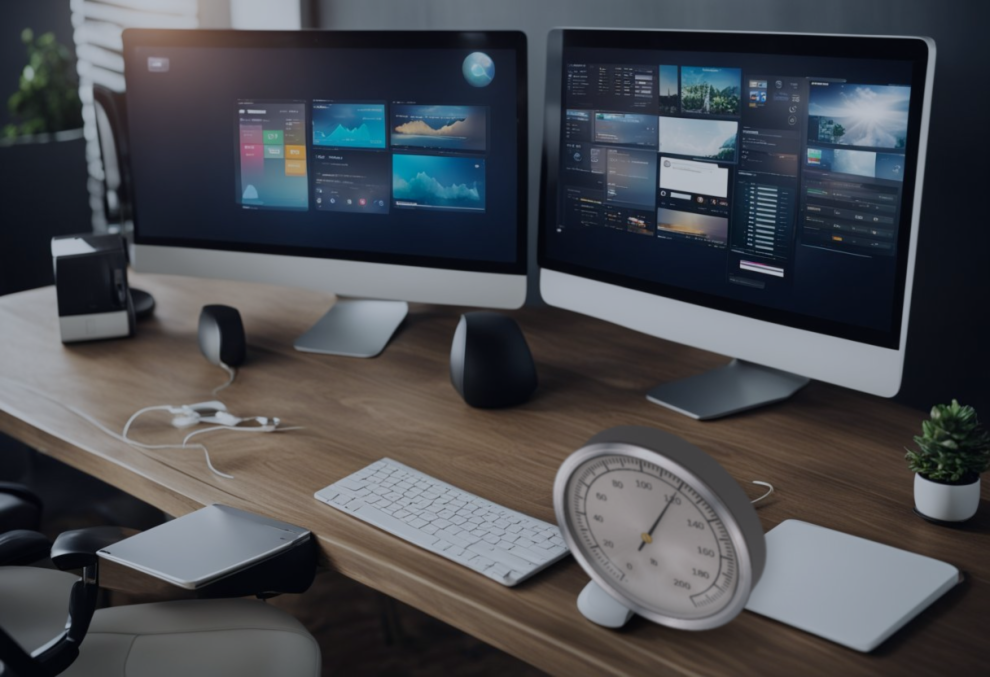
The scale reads 120 lb
